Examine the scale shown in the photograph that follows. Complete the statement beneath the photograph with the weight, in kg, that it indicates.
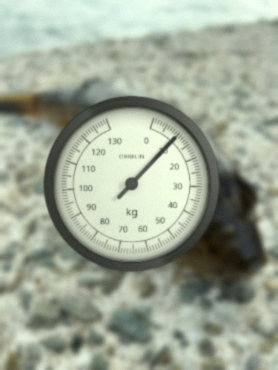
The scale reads 10 kg
